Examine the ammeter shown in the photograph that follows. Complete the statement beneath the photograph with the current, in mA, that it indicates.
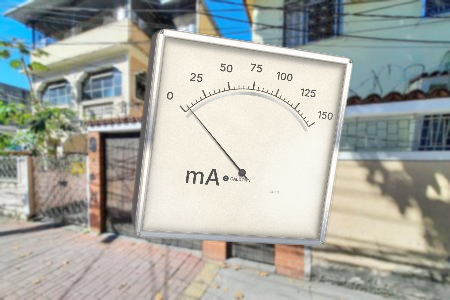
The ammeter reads 5 mA
